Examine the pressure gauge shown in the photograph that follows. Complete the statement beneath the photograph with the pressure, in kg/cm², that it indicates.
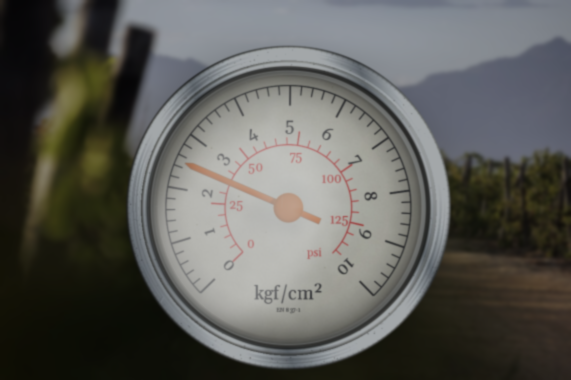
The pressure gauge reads 2.5 kg/cm²
